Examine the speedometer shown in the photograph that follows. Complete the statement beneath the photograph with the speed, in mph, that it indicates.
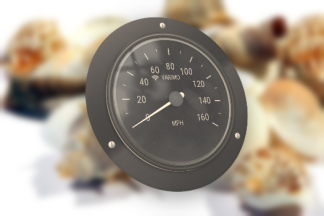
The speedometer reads 0 mph
